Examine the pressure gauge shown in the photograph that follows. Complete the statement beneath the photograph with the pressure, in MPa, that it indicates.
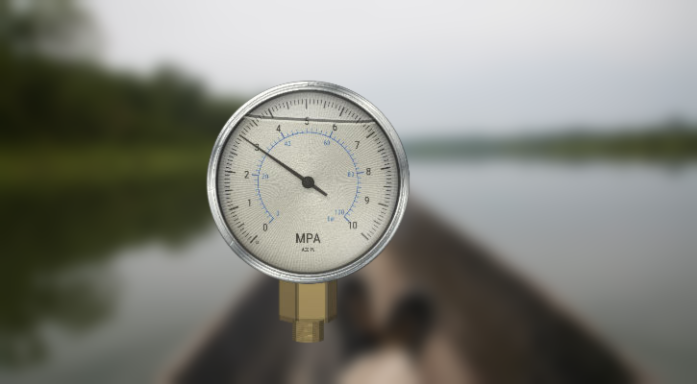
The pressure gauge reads 3 MPa
